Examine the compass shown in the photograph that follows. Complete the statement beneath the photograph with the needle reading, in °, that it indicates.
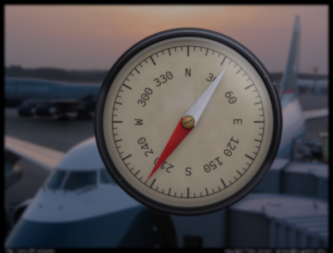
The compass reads 215 °
